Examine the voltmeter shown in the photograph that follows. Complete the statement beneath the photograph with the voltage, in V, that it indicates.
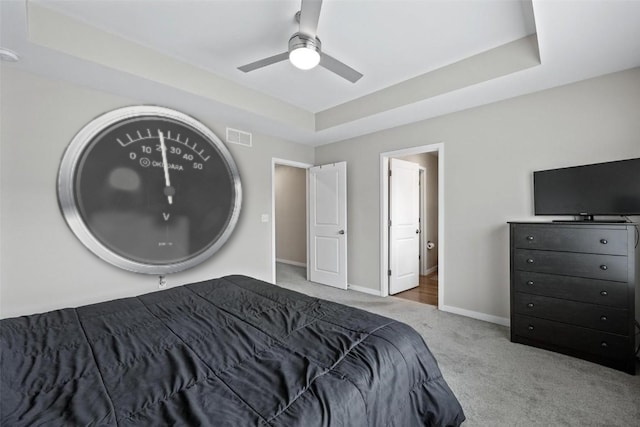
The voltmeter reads 20 V
